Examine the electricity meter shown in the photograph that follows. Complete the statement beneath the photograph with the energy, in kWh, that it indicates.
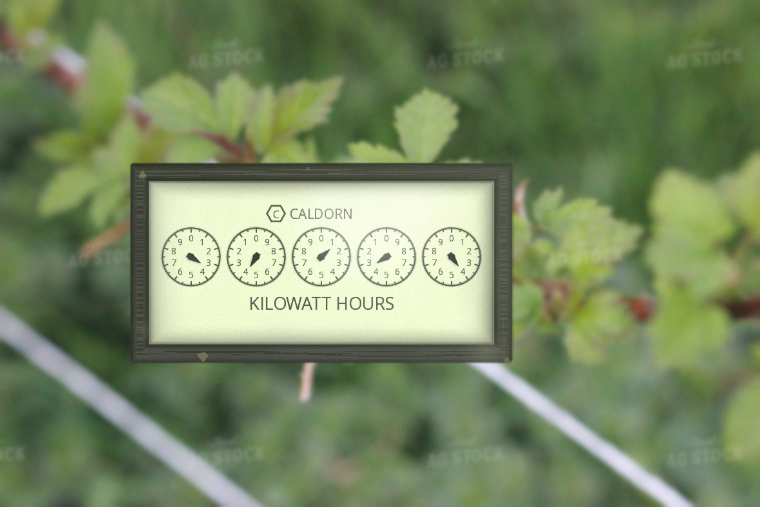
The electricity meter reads 34134 kWh
